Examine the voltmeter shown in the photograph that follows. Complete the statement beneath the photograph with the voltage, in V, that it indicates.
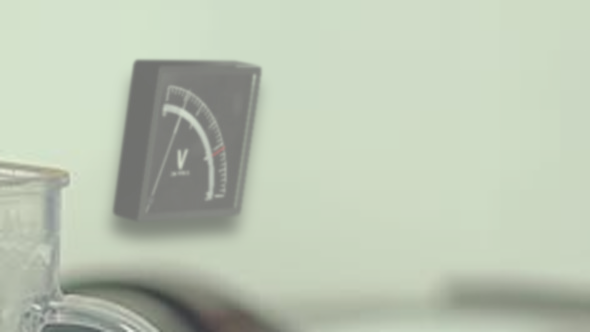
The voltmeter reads 0.5 V
